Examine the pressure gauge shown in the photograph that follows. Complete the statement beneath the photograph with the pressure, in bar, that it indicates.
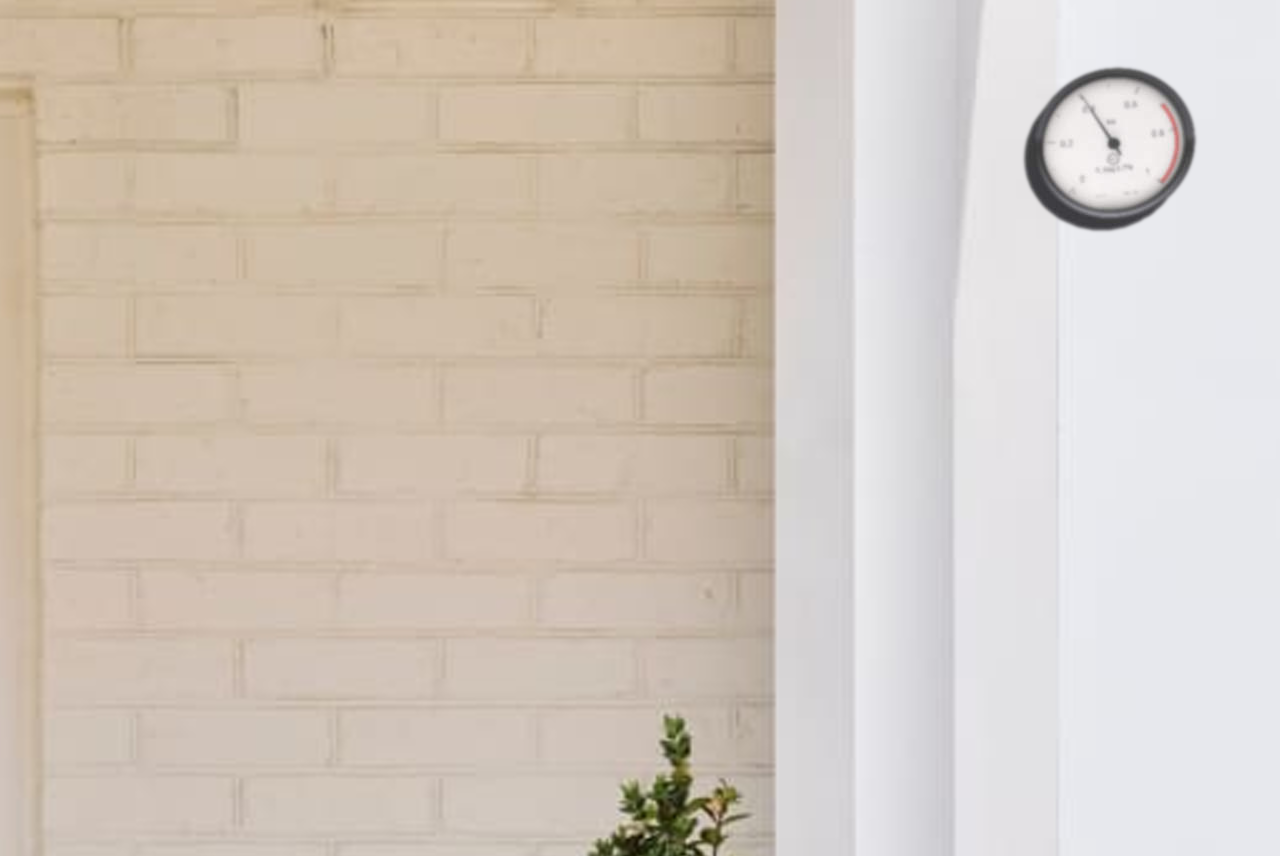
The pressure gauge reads 0.4 bar
